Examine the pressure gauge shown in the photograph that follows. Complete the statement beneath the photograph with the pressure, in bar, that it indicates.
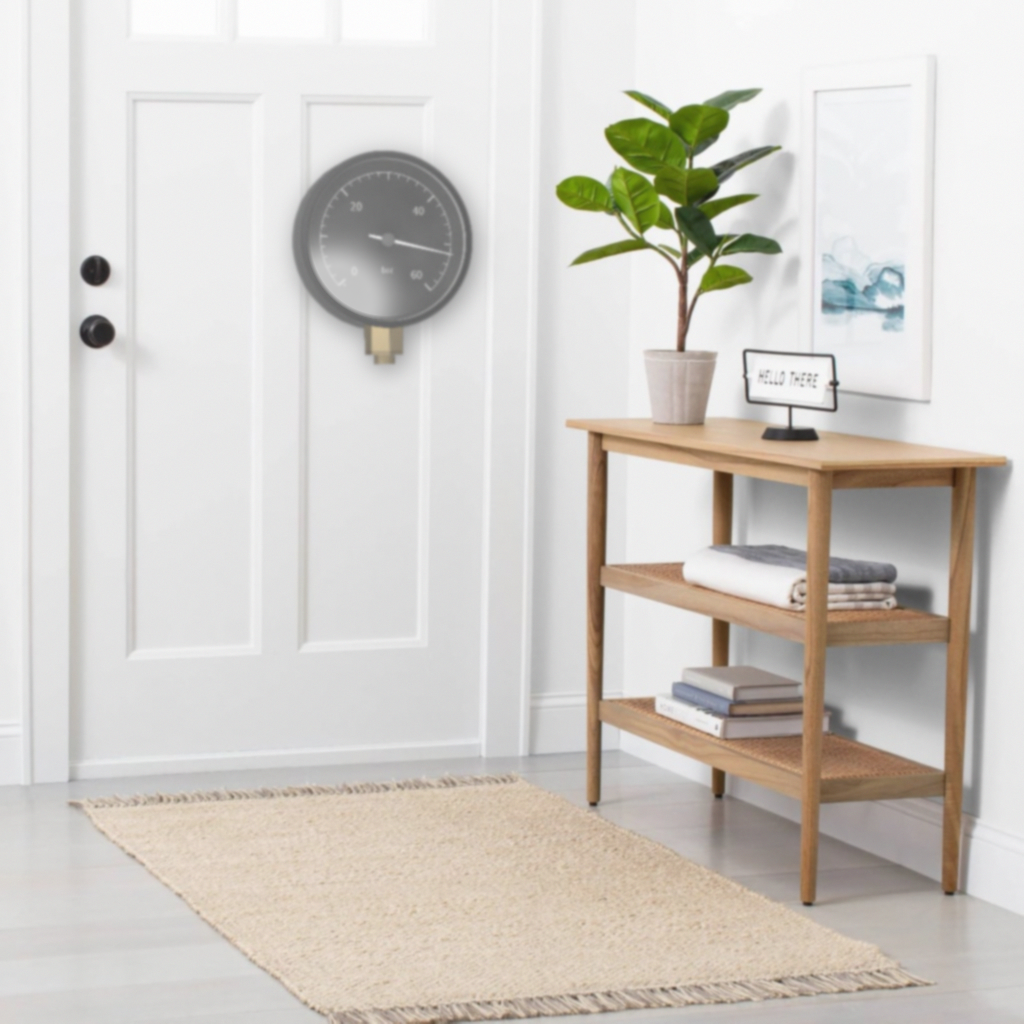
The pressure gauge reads 52 bar
